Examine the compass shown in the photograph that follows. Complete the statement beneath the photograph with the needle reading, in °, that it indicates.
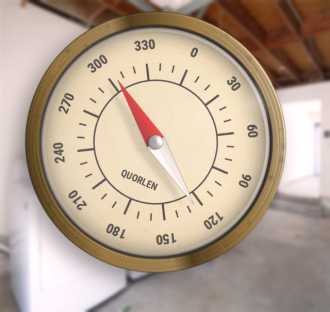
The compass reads 305 °
